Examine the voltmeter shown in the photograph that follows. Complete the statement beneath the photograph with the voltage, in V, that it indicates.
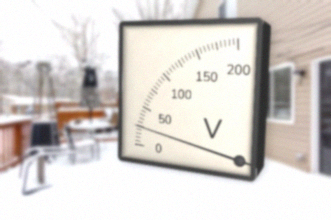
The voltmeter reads 25 V
